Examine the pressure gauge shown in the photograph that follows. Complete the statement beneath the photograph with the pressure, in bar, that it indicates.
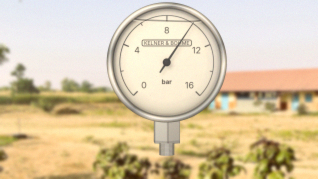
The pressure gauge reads 10 bar
